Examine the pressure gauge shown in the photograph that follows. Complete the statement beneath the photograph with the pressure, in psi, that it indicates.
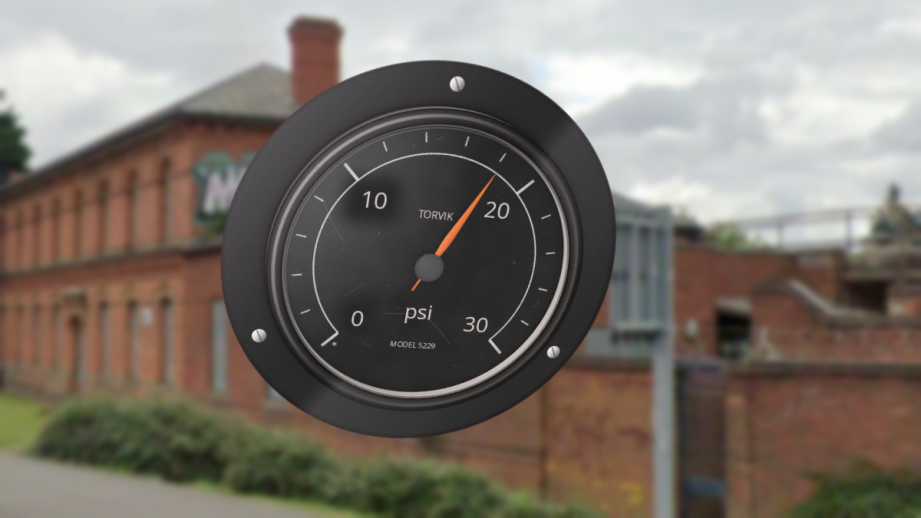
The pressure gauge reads 18 psi
